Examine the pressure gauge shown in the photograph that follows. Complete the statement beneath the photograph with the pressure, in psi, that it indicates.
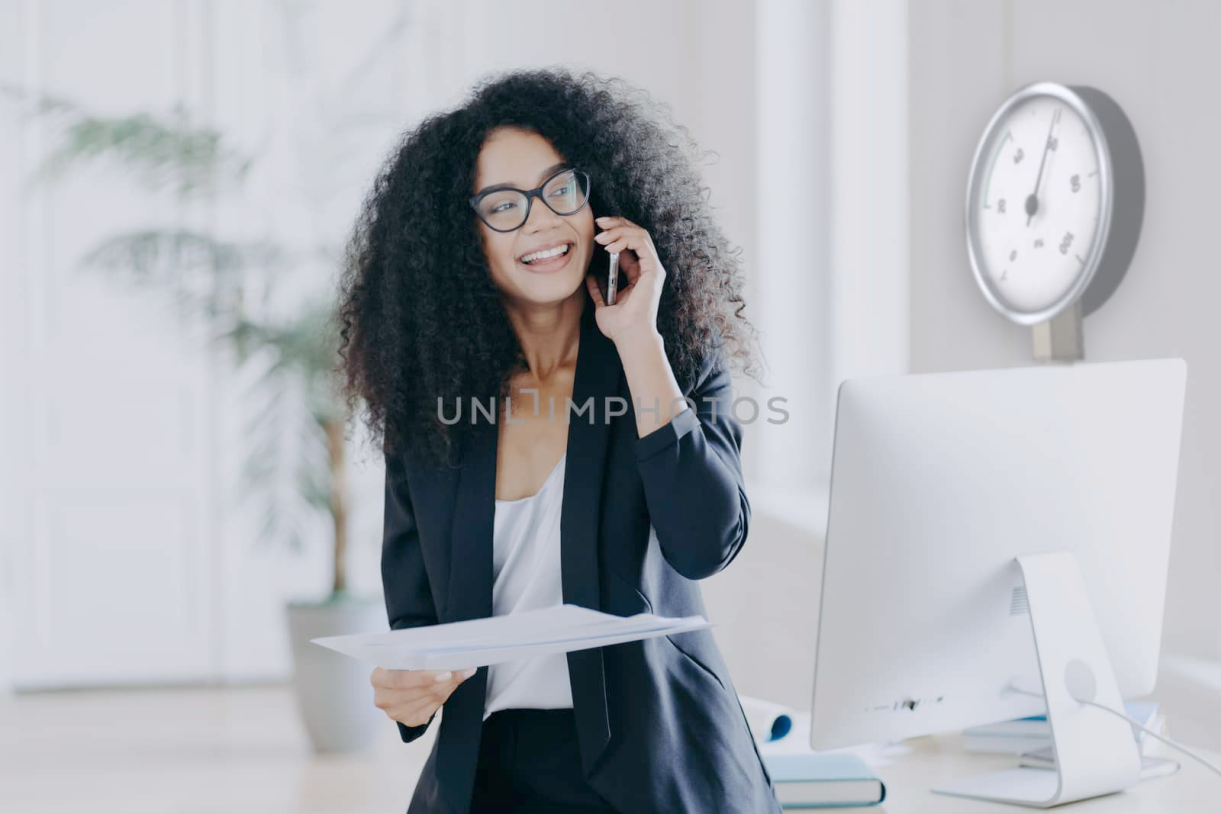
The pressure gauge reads 60 psi
